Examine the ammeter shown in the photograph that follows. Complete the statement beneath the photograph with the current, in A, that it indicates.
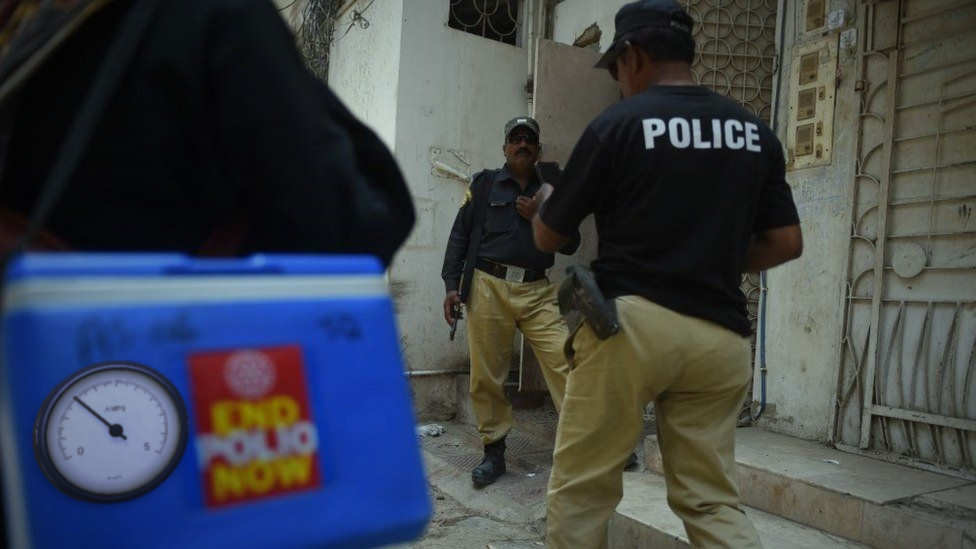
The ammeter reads 1.5 A
